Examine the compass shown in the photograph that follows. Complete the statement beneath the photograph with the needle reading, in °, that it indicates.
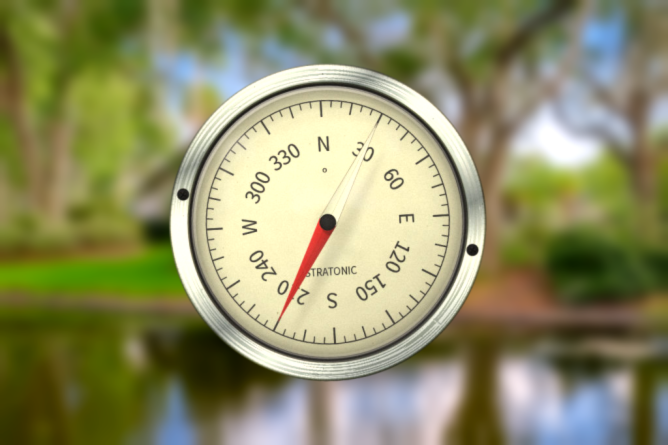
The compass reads 210 °
